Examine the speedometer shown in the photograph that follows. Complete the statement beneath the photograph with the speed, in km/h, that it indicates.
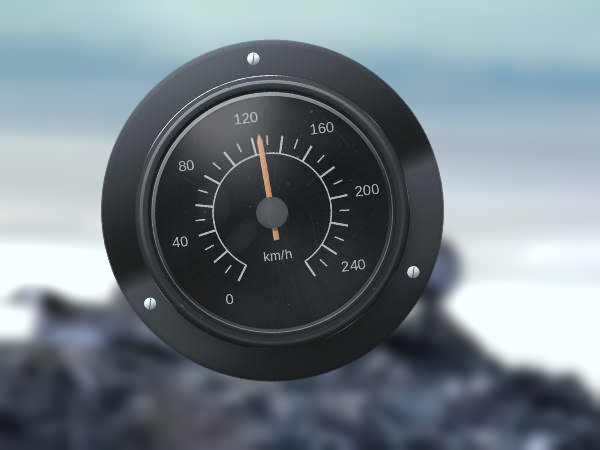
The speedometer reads 125 km/h
